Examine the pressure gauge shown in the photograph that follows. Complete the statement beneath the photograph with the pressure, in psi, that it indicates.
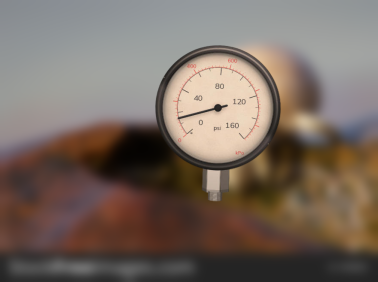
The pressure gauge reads 15 psi
